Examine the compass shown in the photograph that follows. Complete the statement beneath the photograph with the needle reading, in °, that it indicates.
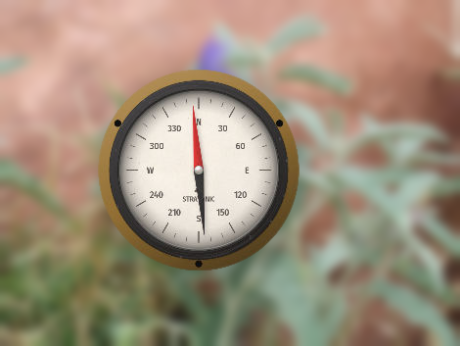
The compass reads 355 °
